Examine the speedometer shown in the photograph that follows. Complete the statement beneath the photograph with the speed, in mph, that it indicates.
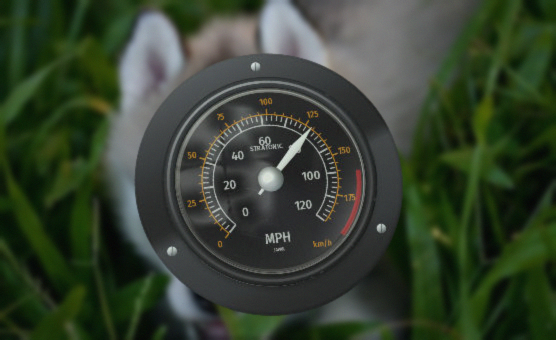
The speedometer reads 80 mph
